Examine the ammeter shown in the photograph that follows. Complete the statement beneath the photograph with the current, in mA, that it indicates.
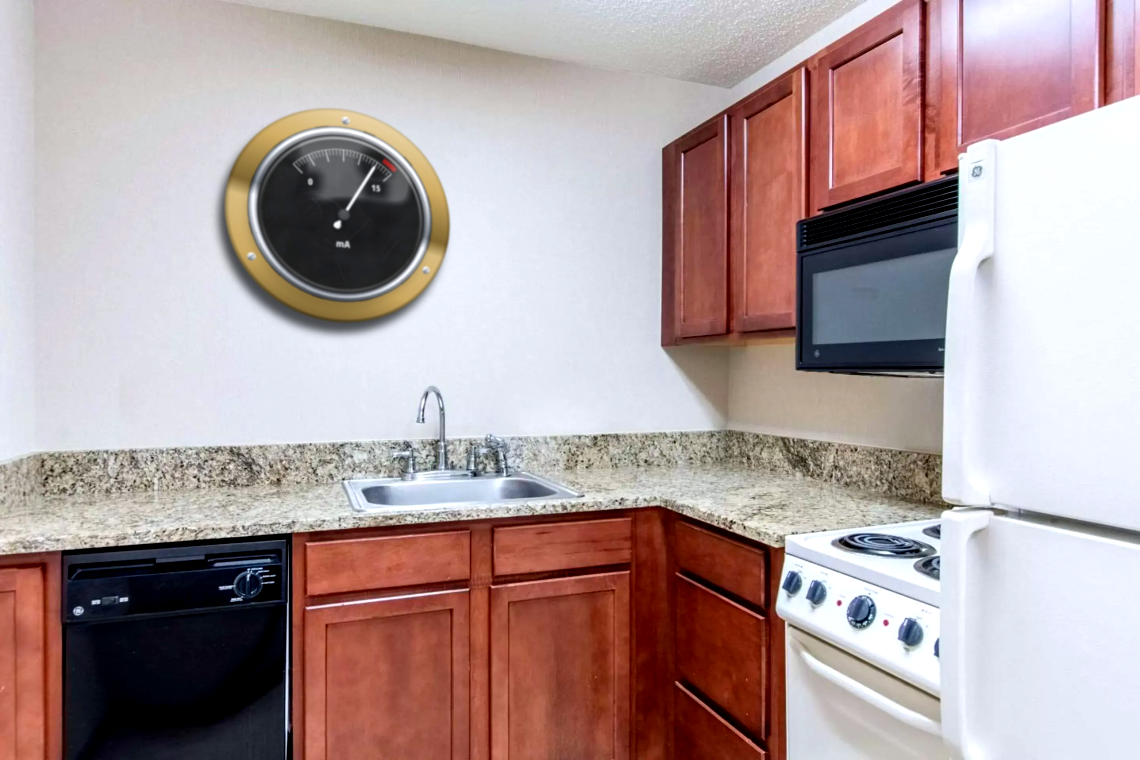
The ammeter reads 12.5 mA
